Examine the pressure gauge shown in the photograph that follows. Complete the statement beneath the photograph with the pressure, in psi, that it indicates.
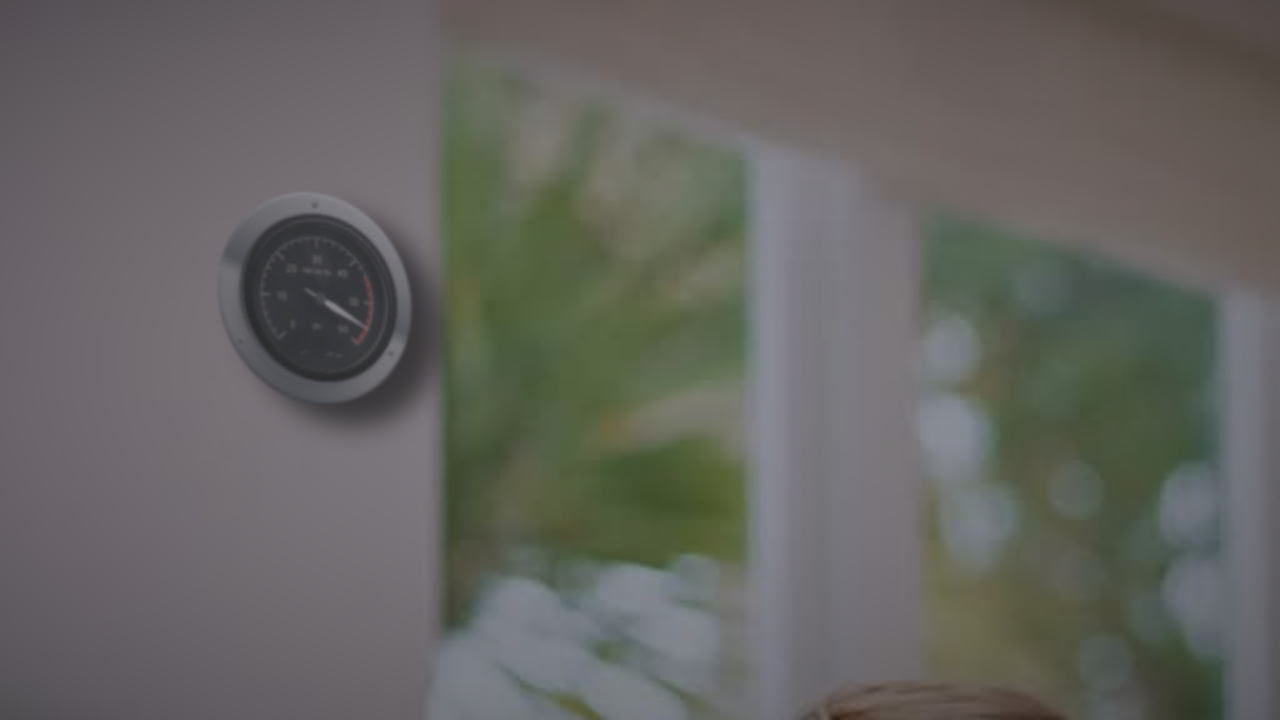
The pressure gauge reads 56 psi
